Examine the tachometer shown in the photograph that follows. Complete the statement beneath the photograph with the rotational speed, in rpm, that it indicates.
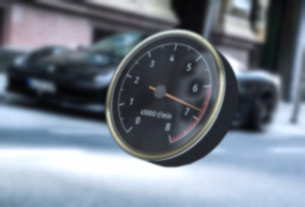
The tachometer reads 6750 rpm
